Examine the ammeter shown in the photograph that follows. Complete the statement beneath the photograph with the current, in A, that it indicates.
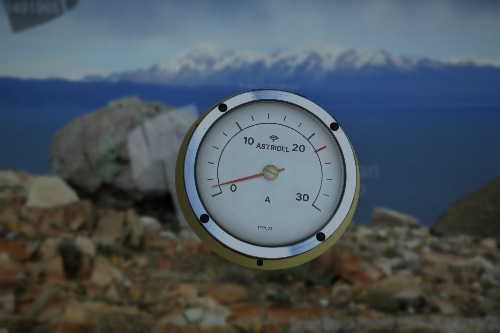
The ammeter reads 1 A
